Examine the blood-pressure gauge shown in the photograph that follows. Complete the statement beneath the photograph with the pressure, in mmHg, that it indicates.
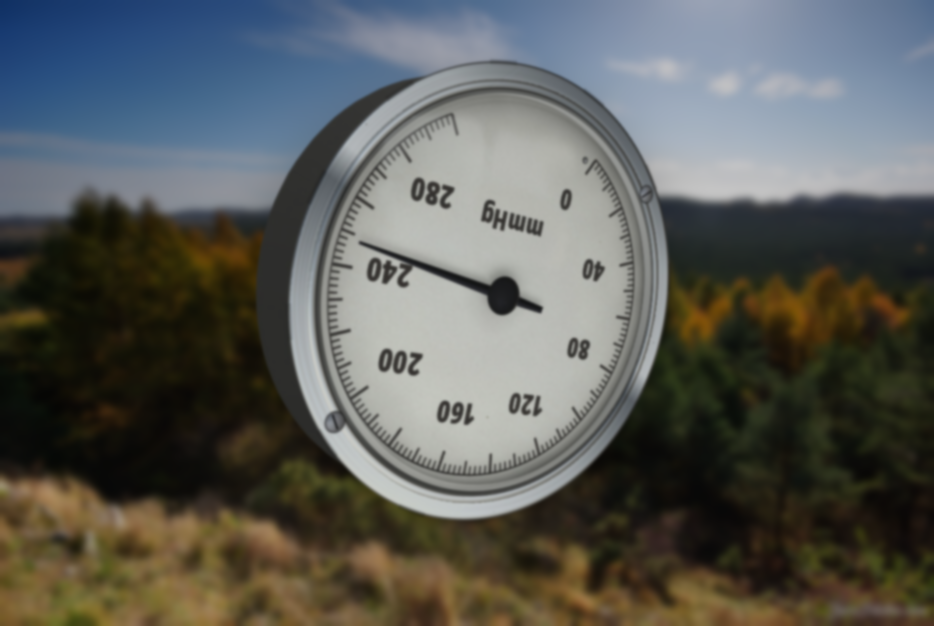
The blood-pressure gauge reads 248 mmHg
